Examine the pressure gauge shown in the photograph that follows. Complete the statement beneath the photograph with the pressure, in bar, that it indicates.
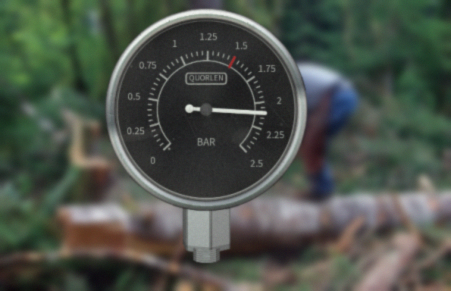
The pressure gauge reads 2.1 bar
